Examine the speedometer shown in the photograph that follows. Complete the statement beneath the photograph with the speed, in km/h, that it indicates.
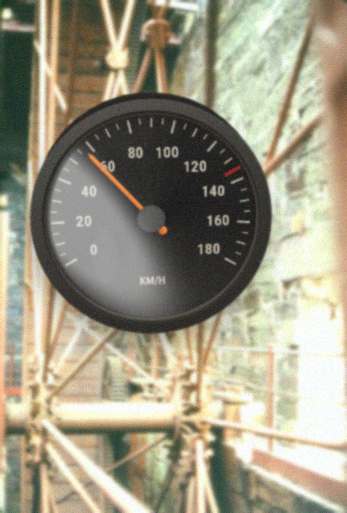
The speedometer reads 57.5 km/h
